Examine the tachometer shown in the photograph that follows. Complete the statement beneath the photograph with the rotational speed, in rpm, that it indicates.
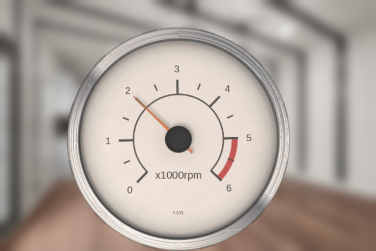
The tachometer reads 2000 rpm
